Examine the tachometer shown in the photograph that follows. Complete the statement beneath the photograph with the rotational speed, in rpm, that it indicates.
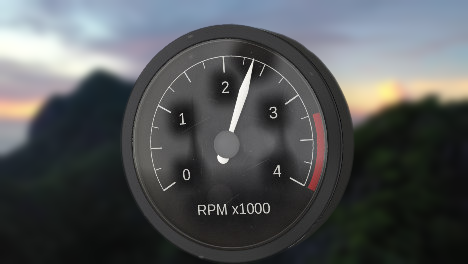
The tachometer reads 2375 rpm
